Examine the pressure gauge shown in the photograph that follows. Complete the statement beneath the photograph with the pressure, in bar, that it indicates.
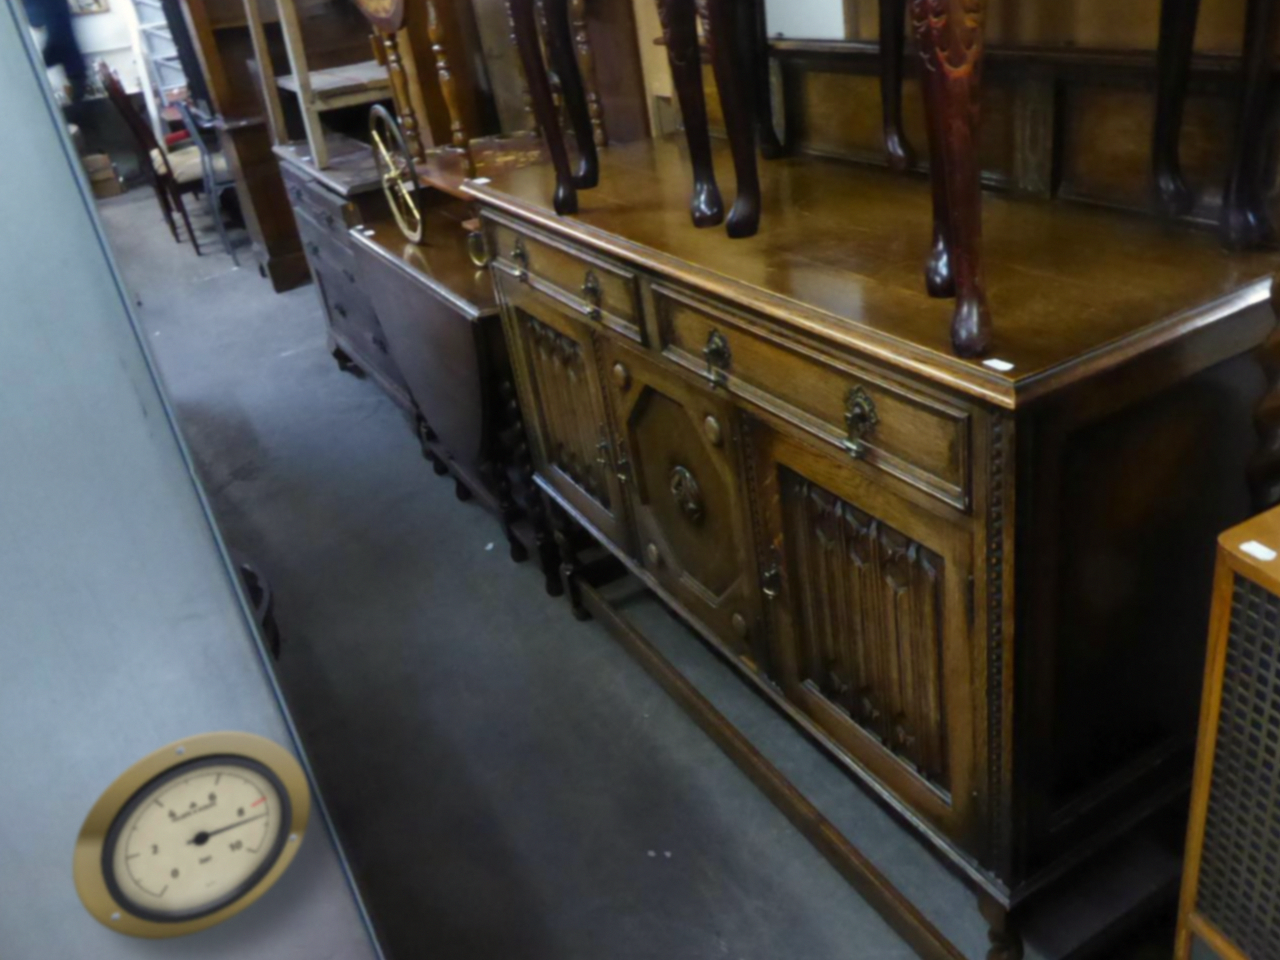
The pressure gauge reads 8.5 bar
